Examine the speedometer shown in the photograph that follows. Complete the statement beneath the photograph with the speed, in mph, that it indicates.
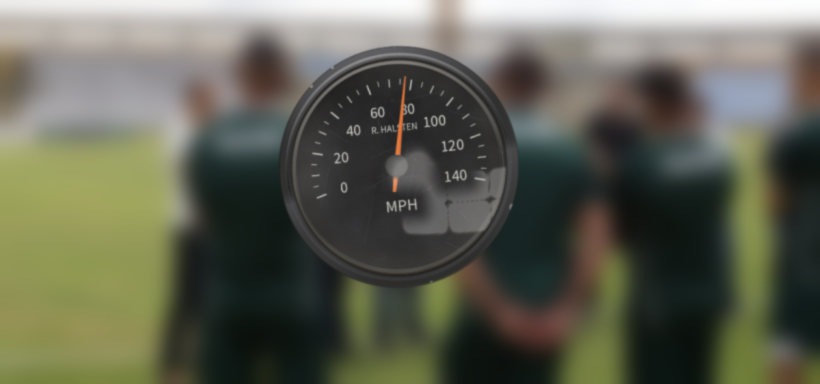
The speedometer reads 77.5 mph
